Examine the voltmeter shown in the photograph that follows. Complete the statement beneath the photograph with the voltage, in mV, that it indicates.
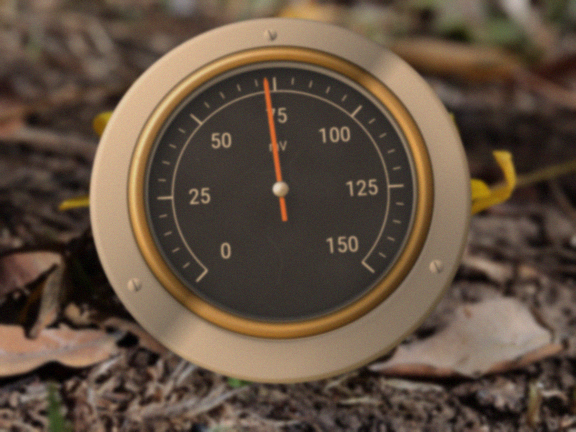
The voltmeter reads 72.5 mV
